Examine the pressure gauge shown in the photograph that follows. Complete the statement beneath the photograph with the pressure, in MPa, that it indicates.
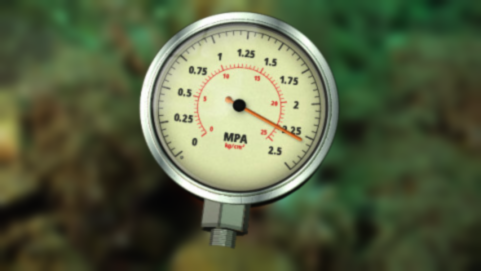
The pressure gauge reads 2.3 MPa
